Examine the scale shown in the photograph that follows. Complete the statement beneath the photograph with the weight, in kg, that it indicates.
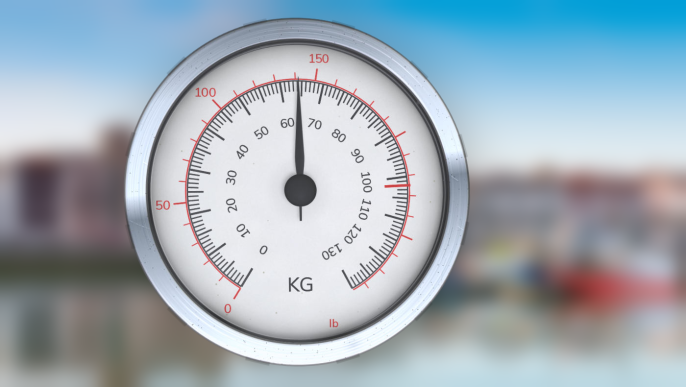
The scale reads 64 kg
